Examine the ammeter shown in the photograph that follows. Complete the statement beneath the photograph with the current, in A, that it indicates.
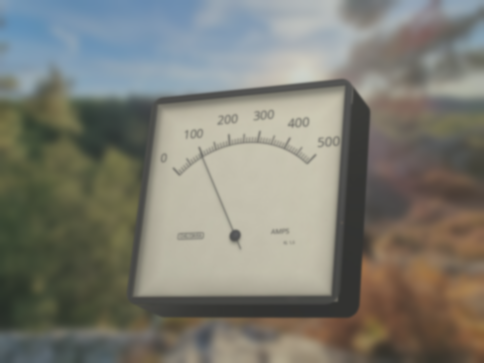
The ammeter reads 100 A
